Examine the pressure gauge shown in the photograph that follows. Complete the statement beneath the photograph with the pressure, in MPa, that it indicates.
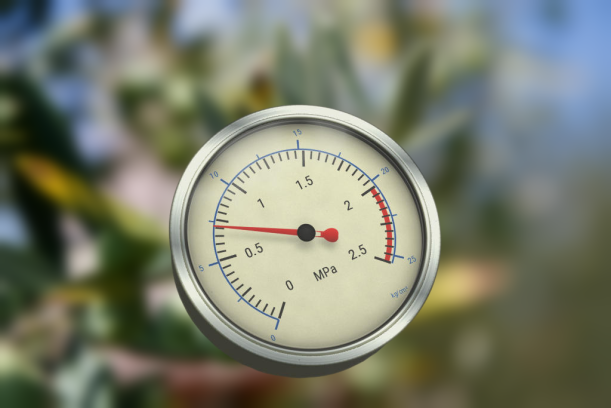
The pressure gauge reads 0.7 MPa
